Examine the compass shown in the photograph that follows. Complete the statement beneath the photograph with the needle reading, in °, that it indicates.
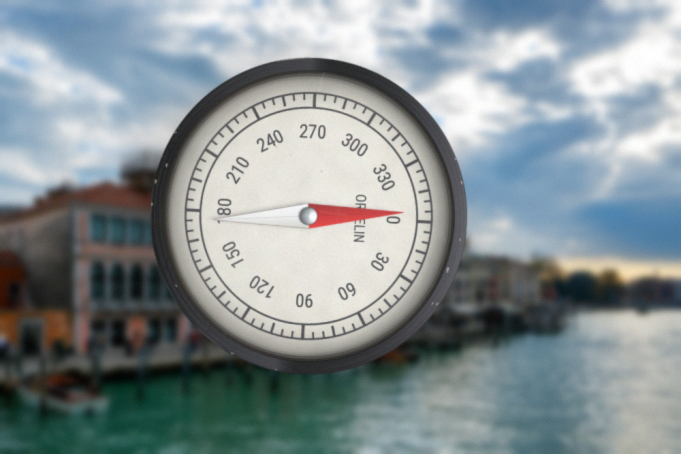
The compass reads 355 °
